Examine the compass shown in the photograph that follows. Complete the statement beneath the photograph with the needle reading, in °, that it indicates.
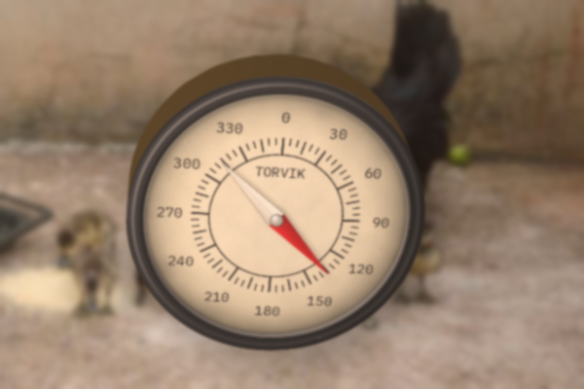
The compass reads 135 °
